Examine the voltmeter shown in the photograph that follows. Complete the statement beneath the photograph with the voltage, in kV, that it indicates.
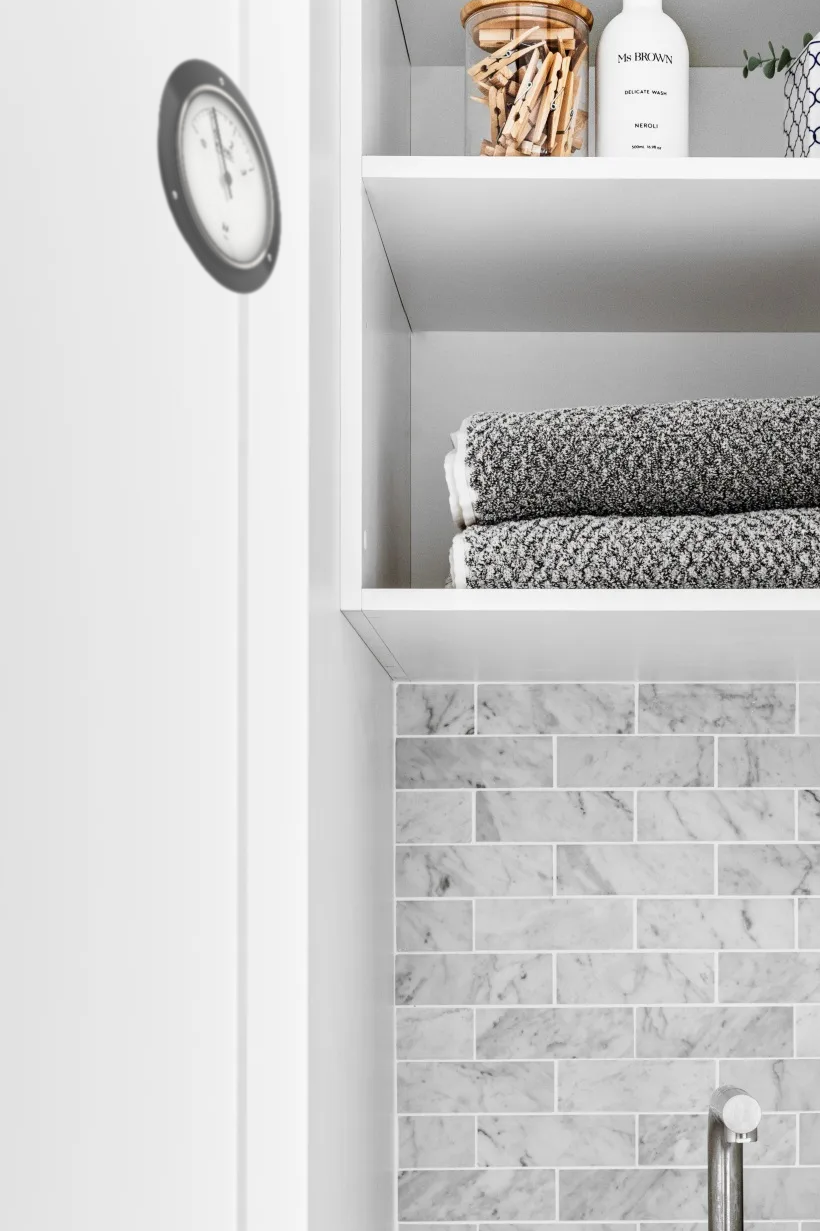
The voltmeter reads 1 kV
